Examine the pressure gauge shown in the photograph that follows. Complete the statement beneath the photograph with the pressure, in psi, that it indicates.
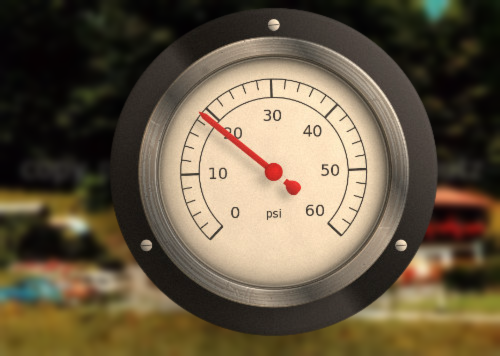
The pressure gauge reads 19 psi
